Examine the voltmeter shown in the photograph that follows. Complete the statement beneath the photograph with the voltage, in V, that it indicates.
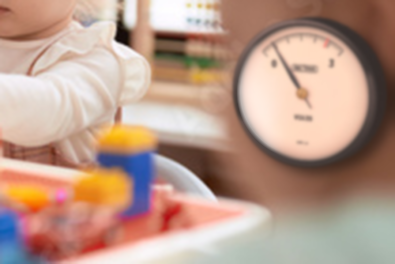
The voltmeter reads 0.5 V
